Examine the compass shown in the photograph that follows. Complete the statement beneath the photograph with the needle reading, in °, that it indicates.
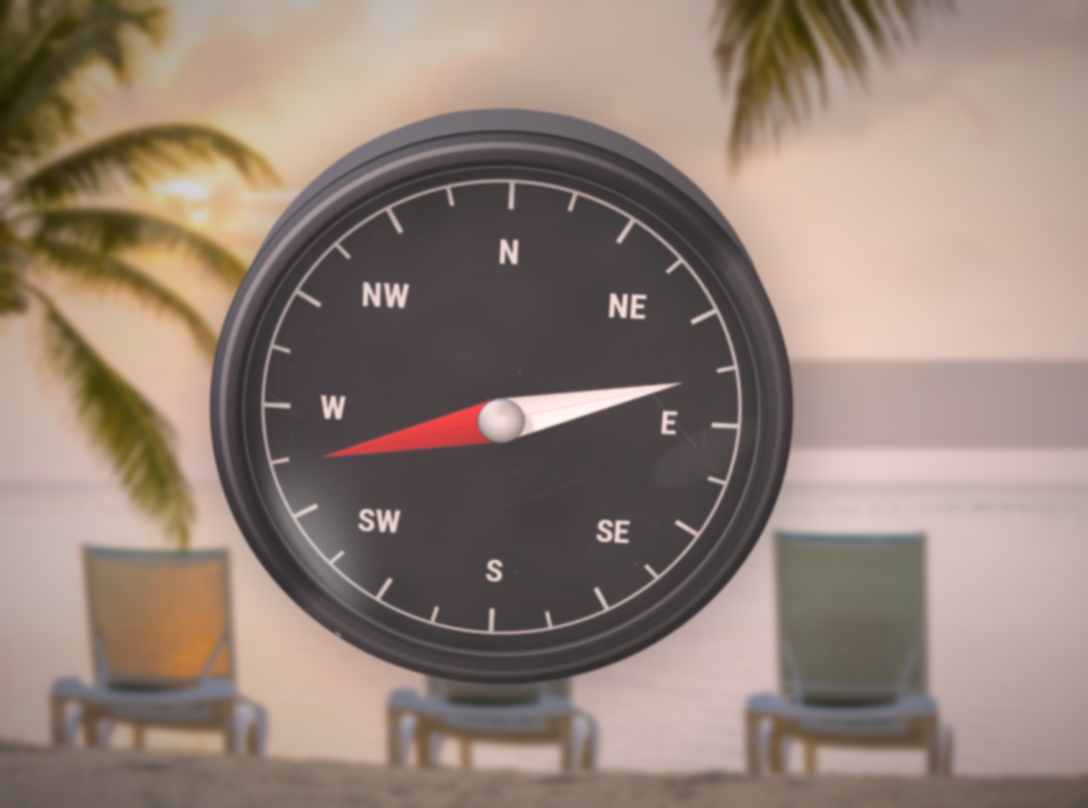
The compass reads 255 °
